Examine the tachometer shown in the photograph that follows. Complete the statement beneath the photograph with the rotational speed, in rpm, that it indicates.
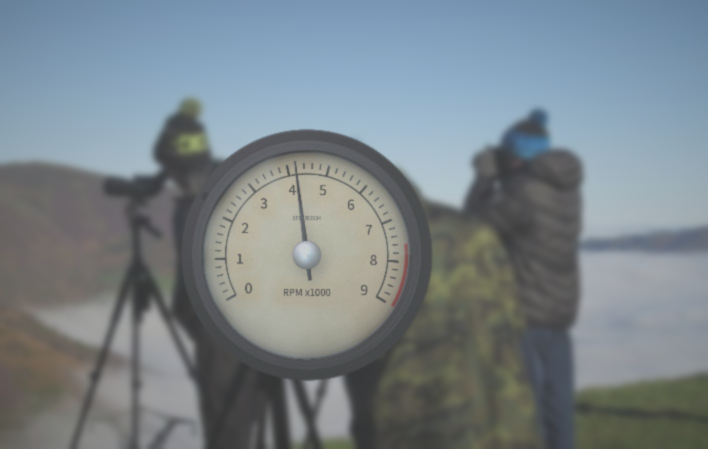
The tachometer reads 4200 rpm
